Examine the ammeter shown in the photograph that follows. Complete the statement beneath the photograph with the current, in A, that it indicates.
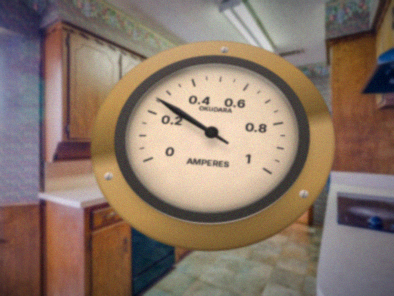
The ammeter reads 0.25 A
